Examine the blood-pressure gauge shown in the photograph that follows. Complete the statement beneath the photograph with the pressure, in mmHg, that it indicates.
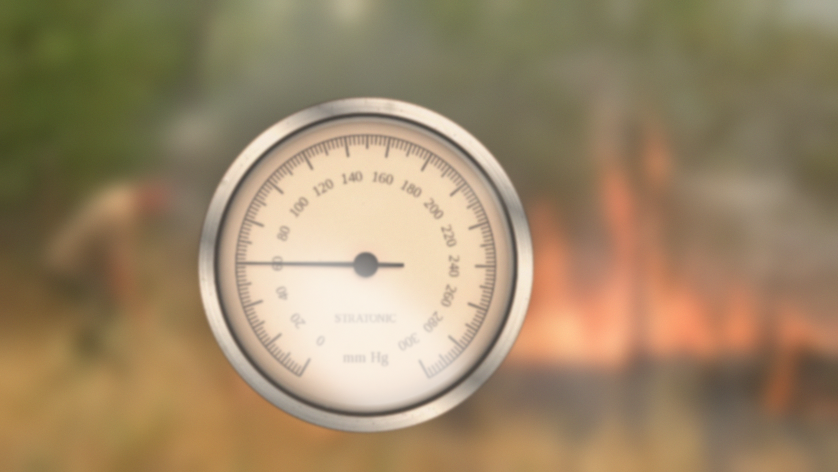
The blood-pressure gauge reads 60 mmHg
